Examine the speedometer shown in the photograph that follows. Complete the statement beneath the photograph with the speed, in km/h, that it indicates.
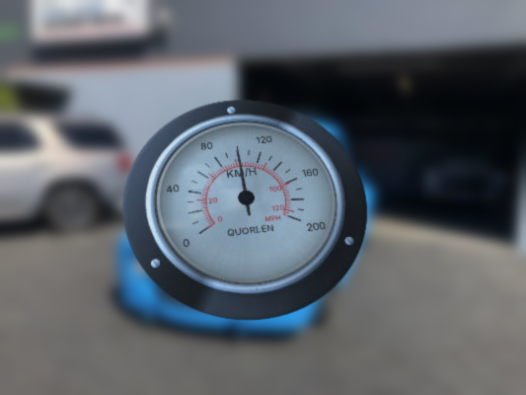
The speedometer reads 100 km/h
